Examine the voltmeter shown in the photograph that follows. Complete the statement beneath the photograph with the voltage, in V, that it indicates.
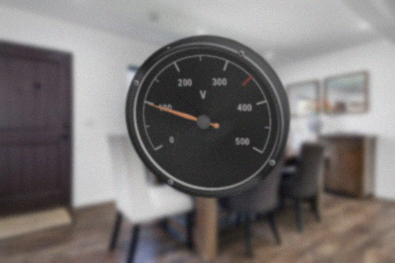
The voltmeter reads 100 V
